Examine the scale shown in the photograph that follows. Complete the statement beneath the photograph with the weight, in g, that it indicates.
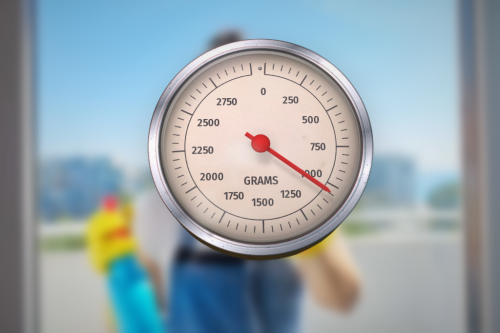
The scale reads 1050 g
